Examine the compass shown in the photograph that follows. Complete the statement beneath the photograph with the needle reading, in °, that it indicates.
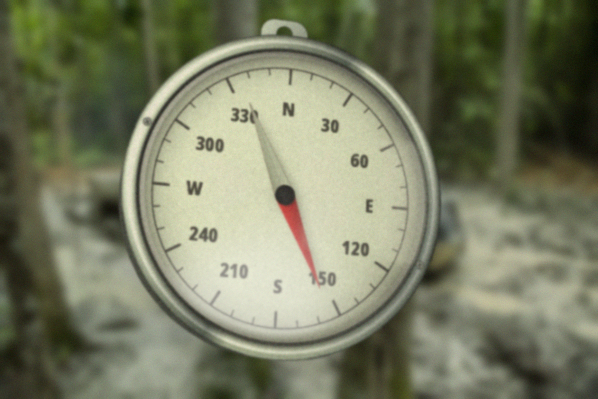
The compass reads 155 °
